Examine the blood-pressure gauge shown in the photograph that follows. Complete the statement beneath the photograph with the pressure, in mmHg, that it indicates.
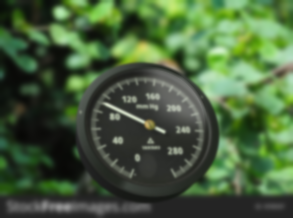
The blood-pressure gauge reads 90 mmHg
